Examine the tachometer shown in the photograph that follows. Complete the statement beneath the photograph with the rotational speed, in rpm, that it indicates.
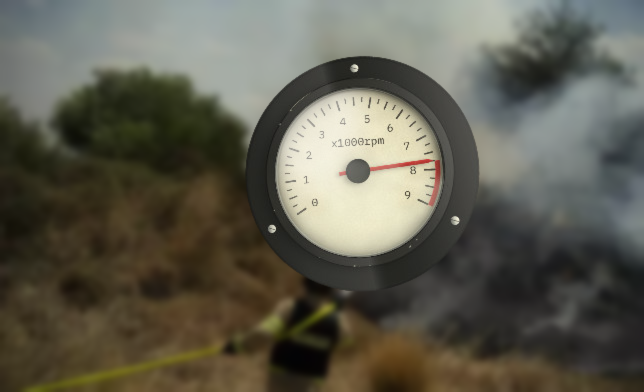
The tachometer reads 7750 rpm
